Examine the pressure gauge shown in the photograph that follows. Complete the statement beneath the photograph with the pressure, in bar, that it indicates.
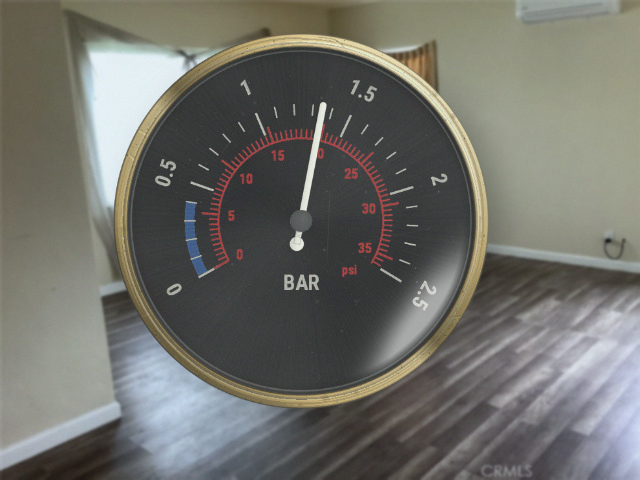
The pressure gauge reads 1.35 bar
